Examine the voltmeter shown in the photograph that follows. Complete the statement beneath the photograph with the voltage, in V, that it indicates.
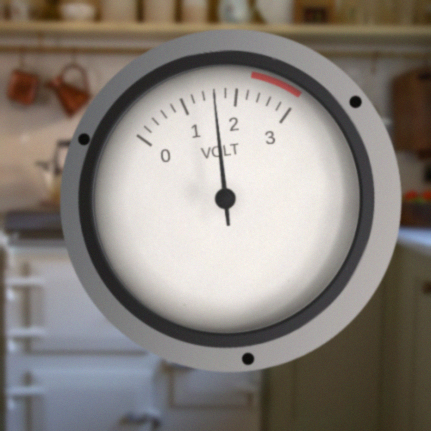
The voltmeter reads 1.6 V
